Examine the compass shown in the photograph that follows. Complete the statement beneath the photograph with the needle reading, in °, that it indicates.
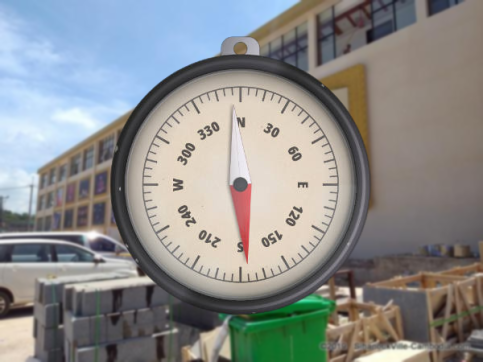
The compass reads 175 °
